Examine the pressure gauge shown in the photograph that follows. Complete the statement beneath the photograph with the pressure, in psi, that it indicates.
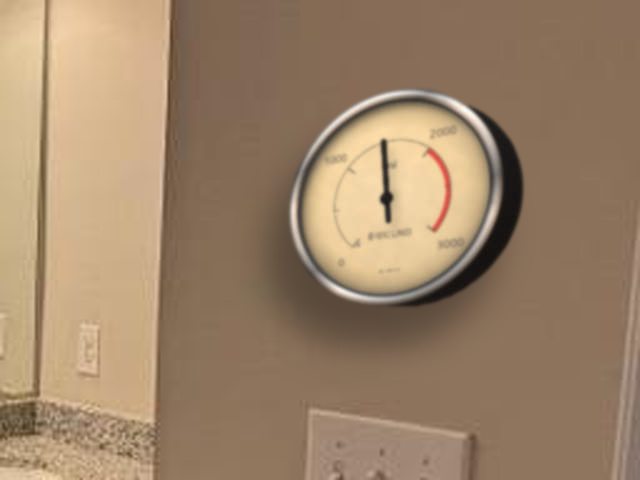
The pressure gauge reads 1500 psi
